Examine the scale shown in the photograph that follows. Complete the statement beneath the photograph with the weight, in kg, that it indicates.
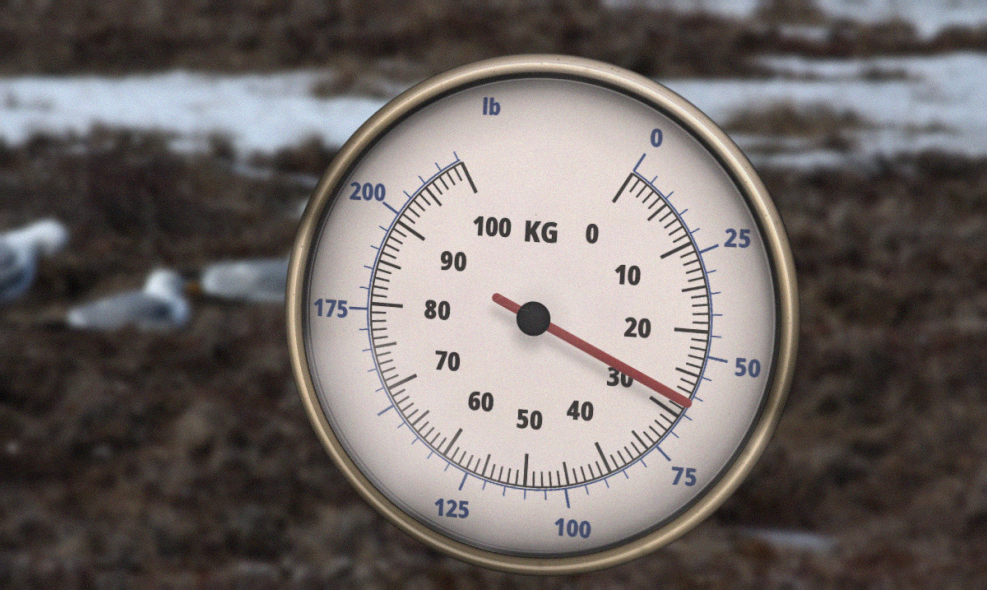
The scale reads 28 kg
